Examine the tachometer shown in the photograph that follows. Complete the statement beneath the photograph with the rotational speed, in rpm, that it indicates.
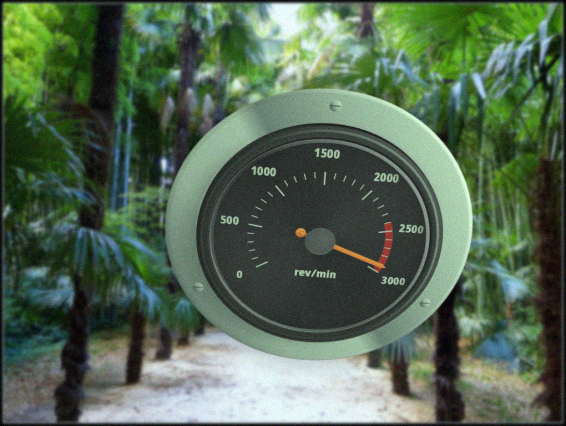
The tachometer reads 2900 rpm
